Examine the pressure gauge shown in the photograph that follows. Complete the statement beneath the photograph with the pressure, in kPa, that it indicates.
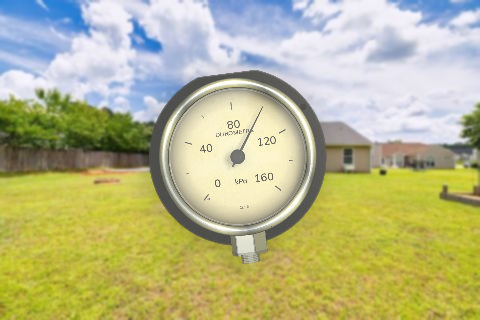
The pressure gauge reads 100 kPa
